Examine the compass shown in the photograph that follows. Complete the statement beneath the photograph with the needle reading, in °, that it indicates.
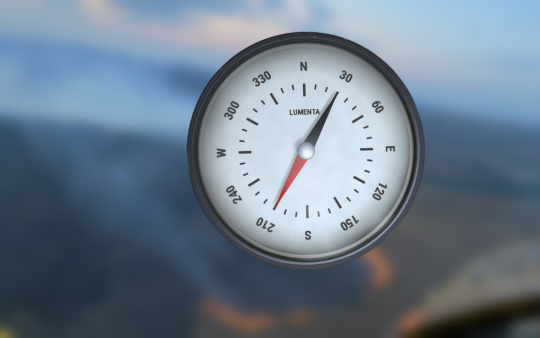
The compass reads 210 °
